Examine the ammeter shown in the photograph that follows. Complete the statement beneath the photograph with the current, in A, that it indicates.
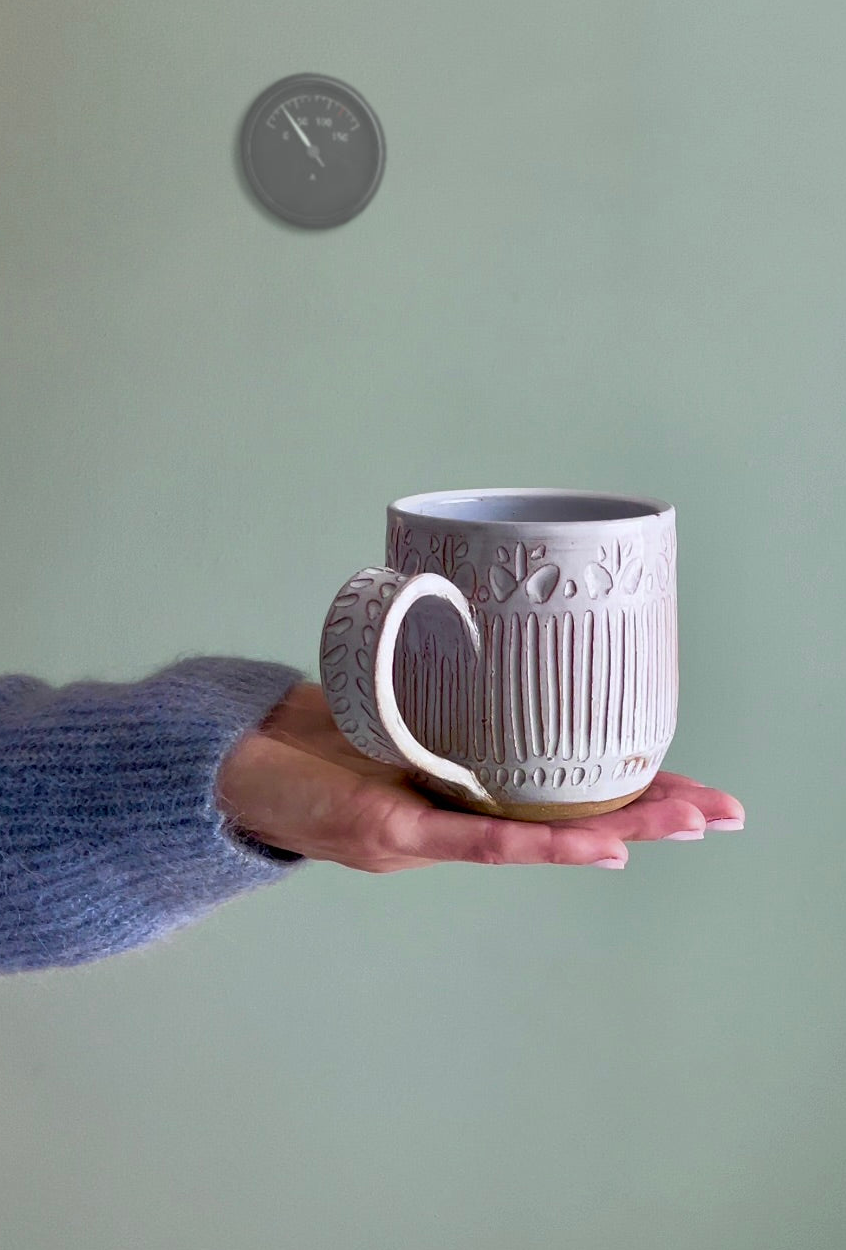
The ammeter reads 30 A
